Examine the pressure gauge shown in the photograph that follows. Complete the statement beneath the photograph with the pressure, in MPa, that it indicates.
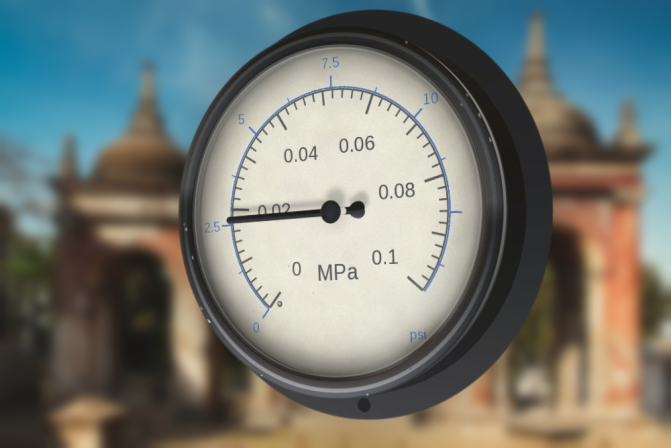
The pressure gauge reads 0.018 MPa
